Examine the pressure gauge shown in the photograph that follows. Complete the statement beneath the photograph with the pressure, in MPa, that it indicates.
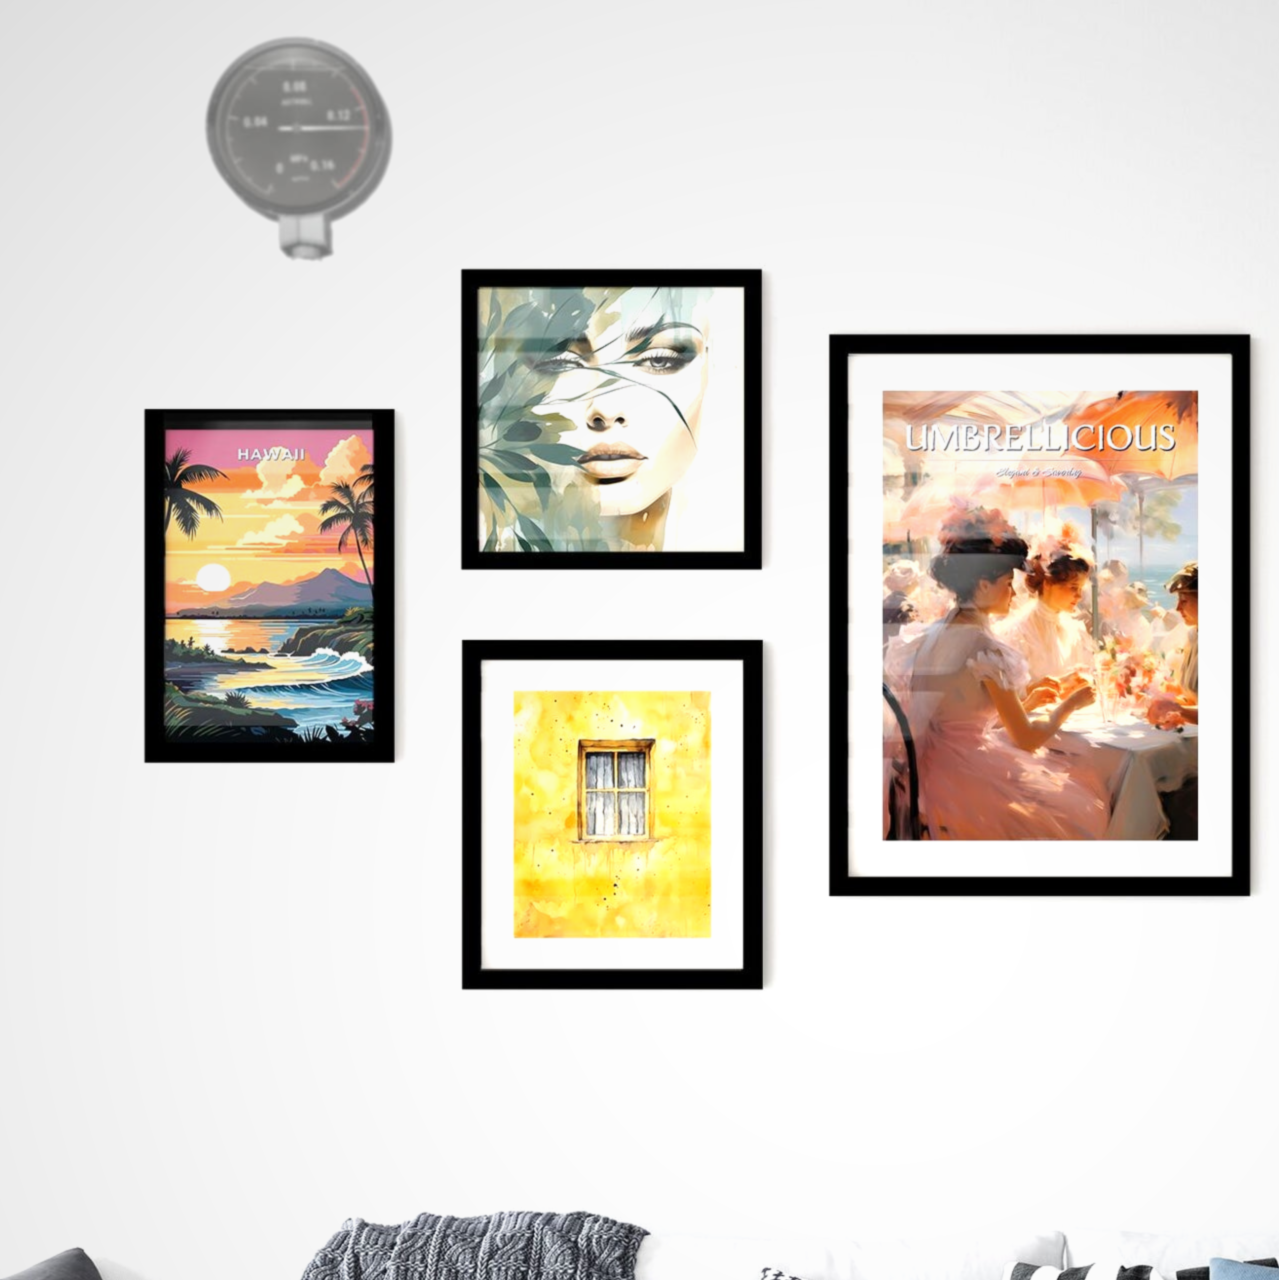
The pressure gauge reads 0.13 MPa
